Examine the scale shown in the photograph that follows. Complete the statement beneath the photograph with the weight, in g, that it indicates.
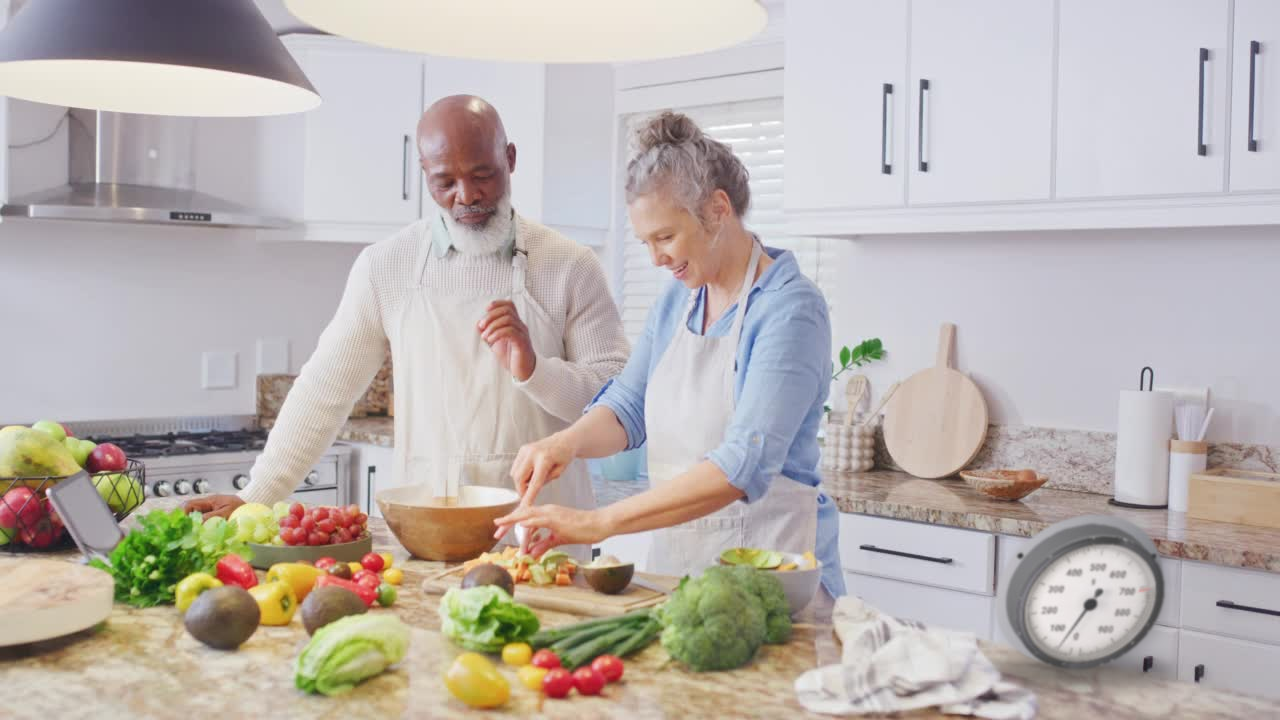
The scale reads 50 g
